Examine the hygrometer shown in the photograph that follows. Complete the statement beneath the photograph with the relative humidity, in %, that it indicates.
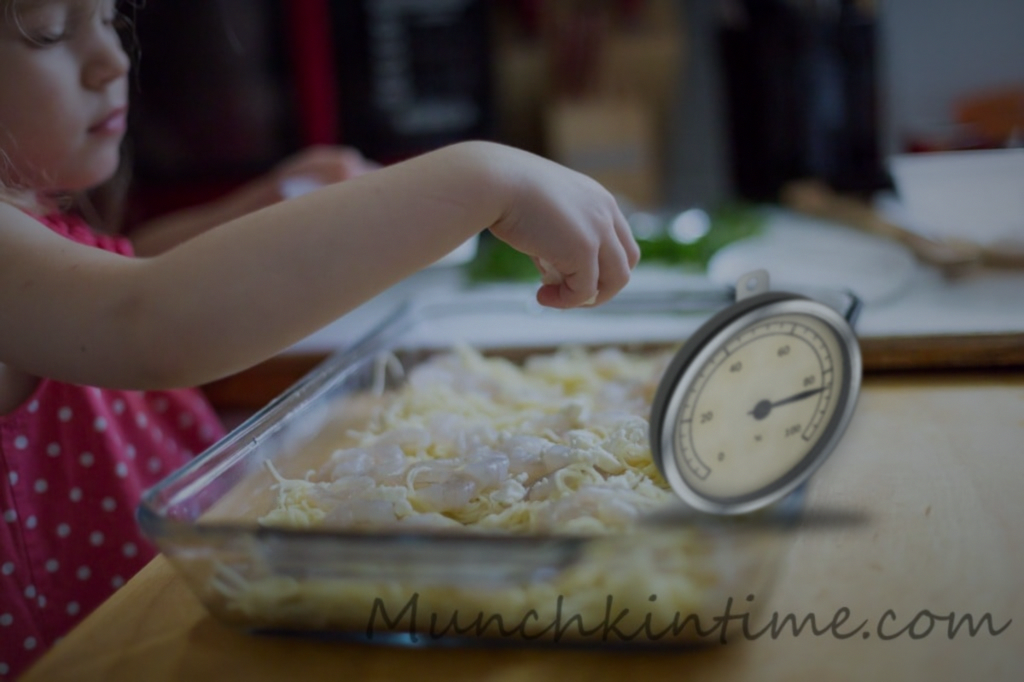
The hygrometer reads 84 %
